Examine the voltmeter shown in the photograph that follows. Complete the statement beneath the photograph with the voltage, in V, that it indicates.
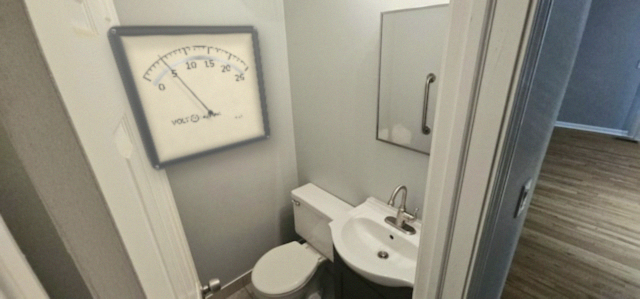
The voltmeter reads 5 V
